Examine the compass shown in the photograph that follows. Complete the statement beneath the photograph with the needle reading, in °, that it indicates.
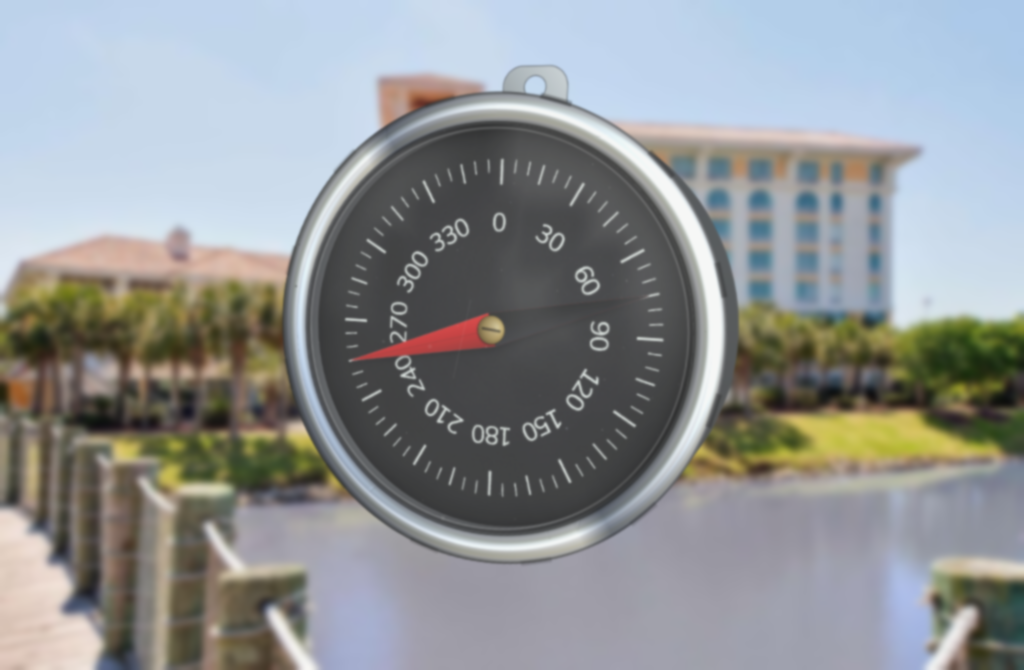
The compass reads 255 °
